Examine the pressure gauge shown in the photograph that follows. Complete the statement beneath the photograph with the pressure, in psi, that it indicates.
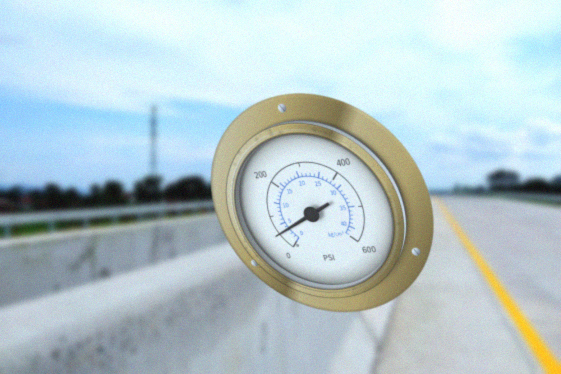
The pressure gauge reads 50 psi
